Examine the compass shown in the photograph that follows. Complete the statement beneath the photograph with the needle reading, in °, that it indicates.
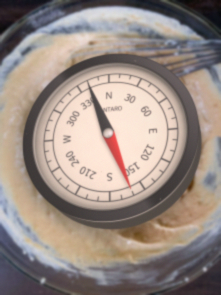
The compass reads 160 °
